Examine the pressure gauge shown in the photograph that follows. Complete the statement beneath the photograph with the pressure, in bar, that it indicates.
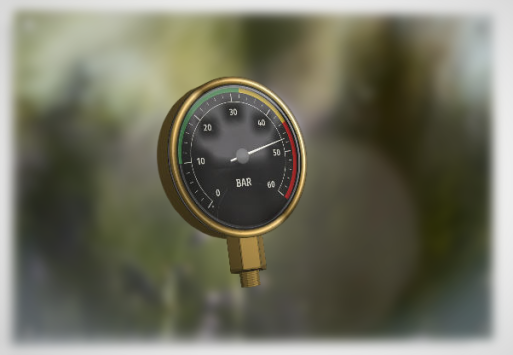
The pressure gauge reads 47 bar
